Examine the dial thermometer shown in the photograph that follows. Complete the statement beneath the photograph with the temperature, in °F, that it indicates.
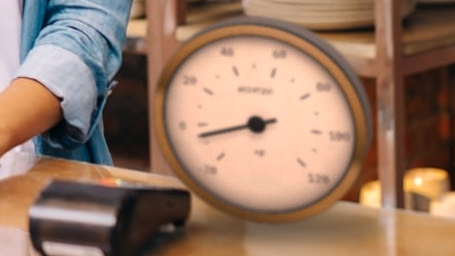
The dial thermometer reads -5 °F
